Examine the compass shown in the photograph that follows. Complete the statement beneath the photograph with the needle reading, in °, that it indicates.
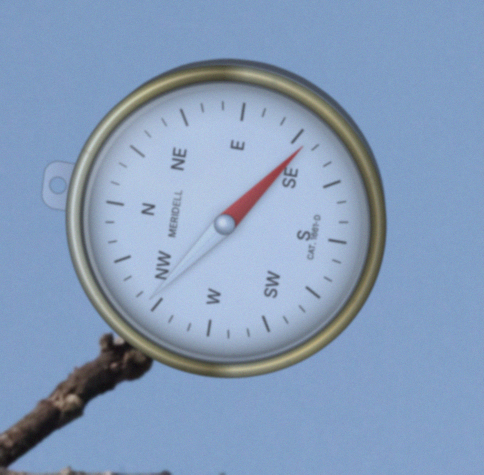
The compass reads 125 °
